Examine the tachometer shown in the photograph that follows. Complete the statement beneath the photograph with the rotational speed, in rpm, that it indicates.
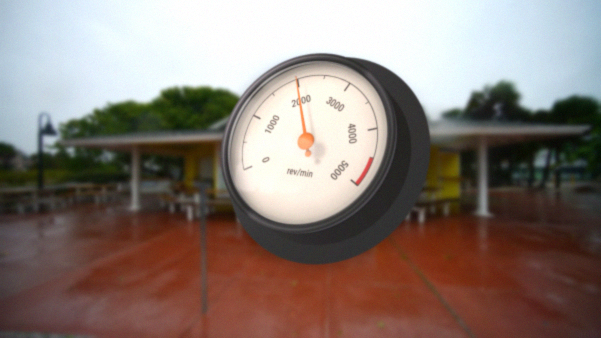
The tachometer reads 2000 rpm
